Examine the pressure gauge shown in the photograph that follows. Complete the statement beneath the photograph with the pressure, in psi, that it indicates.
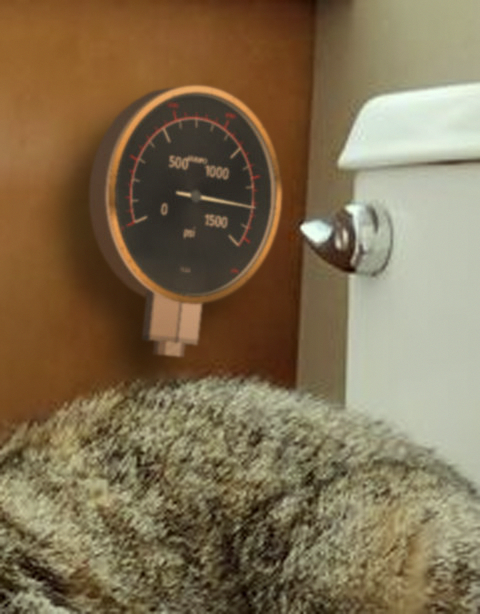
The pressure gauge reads 1300 psi
